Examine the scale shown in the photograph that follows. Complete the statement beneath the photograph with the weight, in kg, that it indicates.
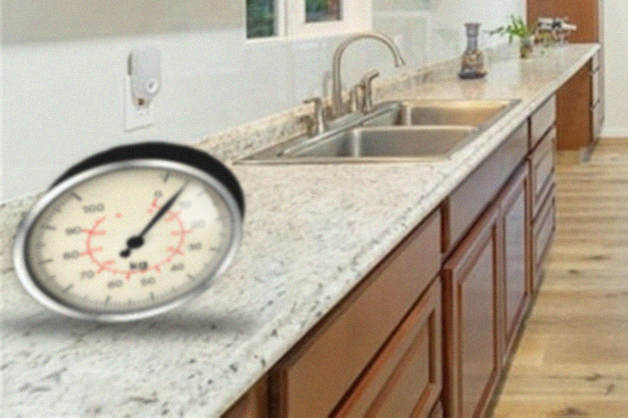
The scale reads 5 kg
